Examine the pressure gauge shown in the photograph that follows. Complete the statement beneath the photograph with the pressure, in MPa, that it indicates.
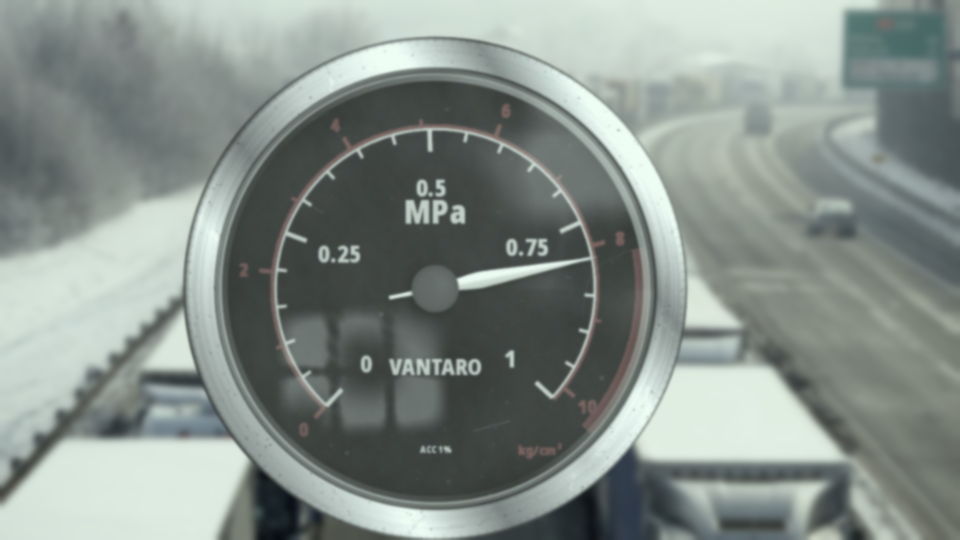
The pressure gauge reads 0.8 MPa
